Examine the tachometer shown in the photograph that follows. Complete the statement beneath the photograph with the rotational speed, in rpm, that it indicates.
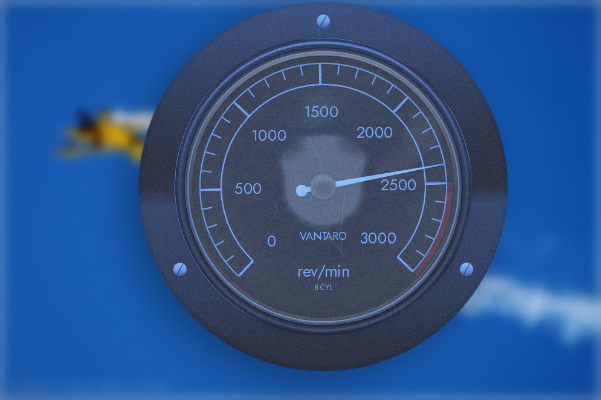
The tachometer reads 2400 rpm
